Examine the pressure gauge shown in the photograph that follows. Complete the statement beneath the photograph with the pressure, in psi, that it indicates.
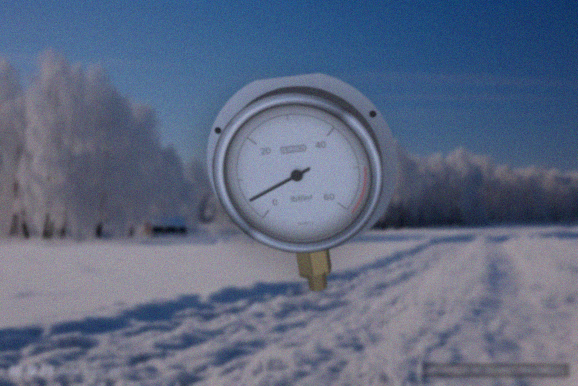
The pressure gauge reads 5 psi
